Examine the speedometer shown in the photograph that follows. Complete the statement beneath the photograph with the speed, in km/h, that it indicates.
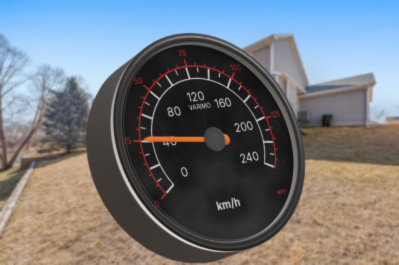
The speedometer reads 40 km/h
